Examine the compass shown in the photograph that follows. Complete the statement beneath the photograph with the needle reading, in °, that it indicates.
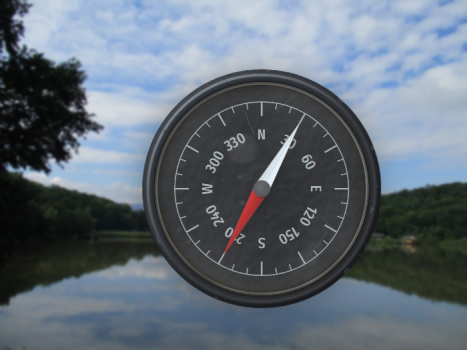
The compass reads 210 °
